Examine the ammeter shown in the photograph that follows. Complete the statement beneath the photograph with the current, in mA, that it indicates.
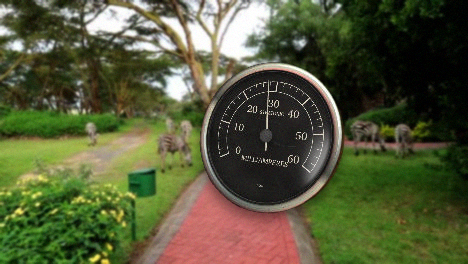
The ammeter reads 28 mA
